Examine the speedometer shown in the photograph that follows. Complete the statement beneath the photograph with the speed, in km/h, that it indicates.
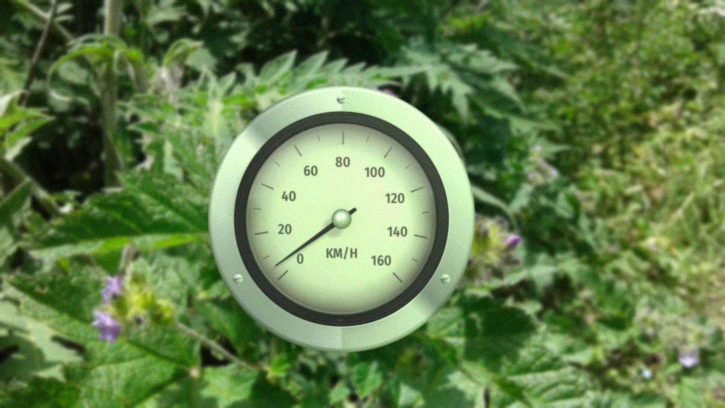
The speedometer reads 5 km/h
